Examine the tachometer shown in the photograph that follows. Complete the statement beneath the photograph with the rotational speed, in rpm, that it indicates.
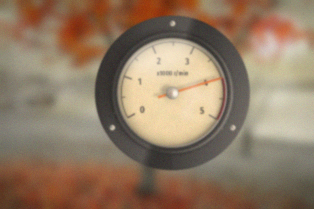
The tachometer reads 4000 rpm
